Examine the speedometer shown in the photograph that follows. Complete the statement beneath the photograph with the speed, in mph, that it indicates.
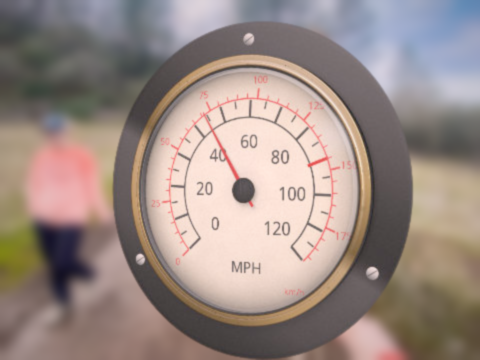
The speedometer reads 45 mph
